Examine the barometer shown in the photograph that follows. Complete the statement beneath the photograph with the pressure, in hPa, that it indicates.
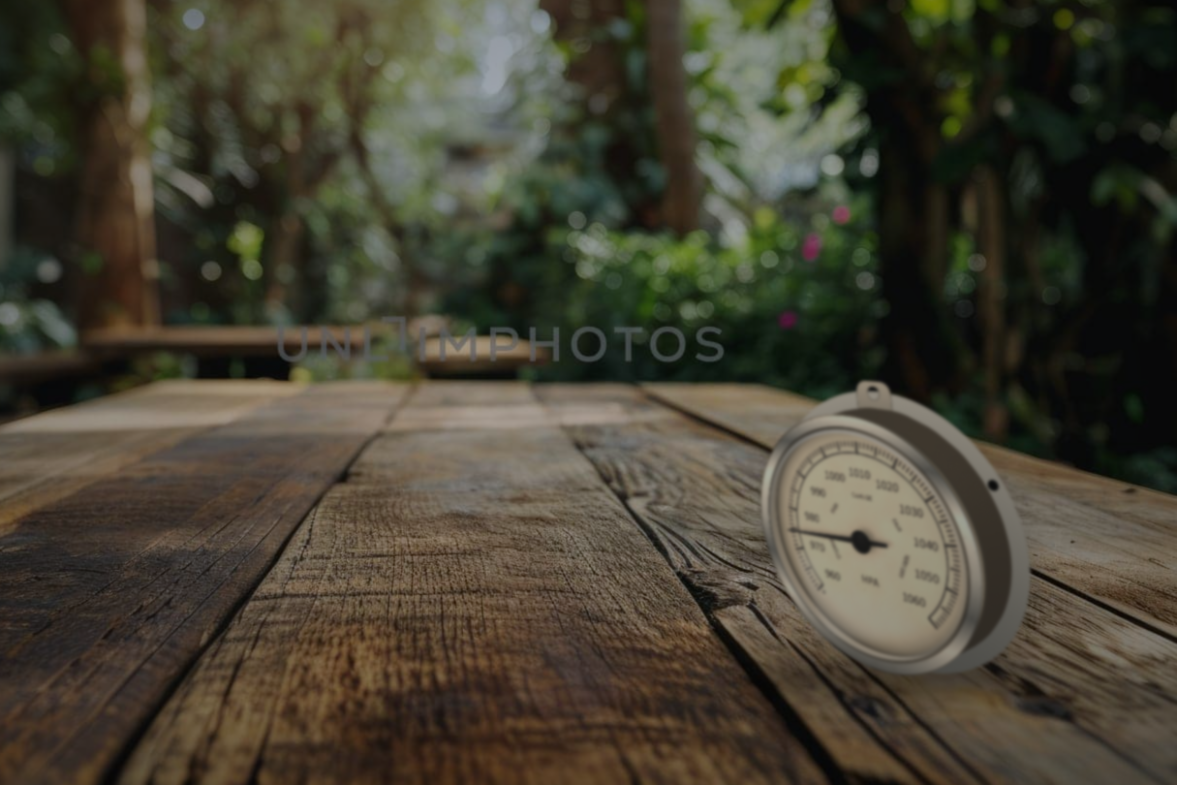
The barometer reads 975 hPa
